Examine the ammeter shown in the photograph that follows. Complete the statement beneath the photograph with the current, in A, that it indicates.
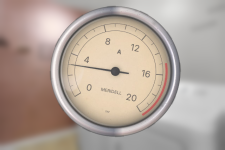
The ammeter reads 3 A
